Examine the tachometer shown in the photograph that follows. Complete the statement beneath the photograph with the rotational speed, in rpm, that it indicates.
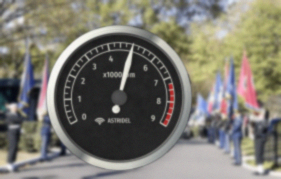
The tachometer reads 5000 rpm
